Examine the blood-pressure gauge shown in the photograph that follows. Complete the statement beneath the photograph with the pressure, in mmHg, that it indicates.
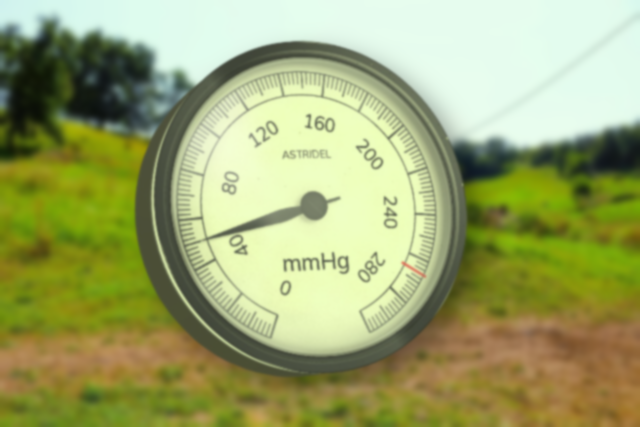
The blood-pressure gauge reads 50 mmHg
